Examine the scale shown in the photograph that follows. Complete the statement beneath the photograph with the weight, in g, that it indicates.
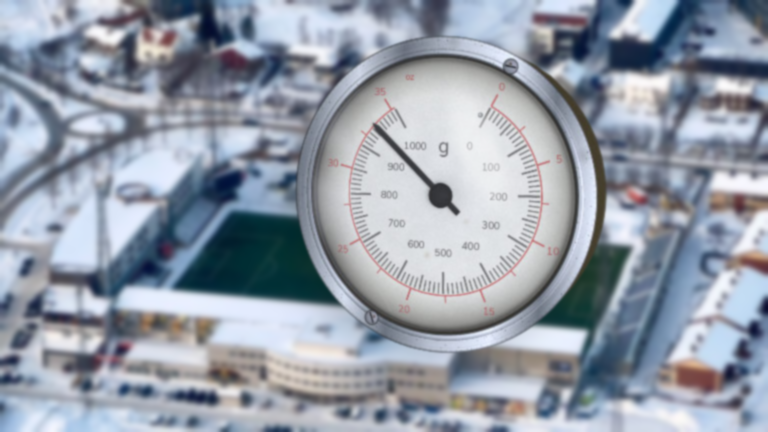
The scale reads 950 g
